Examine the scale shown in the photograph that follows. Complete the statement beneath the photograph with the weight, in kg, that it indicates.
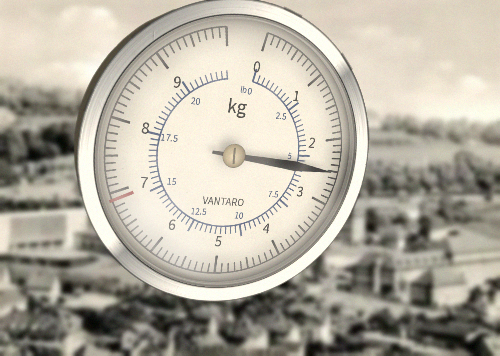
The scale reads 2.5 kg
